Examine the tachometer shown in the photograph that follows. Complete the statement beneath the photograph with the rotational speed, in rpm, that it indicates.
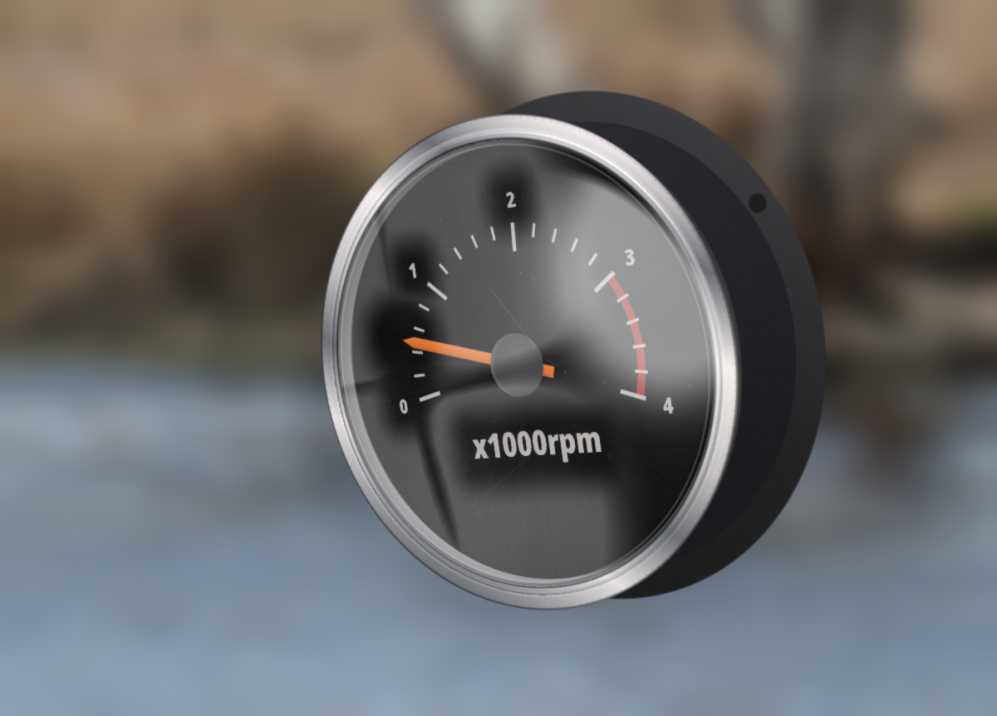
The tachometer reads 500 rpm
